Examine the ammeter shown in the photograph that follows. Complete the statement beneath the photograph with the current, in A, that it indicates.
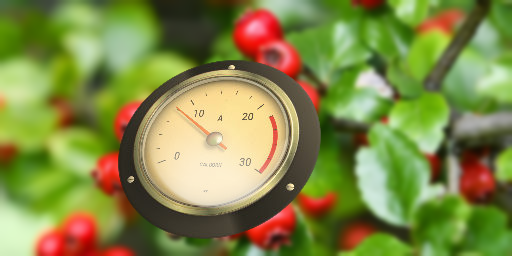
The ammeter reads 8 A
